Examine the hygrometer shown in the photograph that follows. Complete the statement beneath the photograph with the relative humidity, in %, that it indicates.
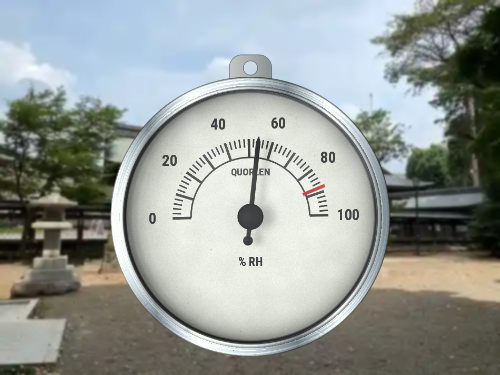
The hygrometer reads 54 %
